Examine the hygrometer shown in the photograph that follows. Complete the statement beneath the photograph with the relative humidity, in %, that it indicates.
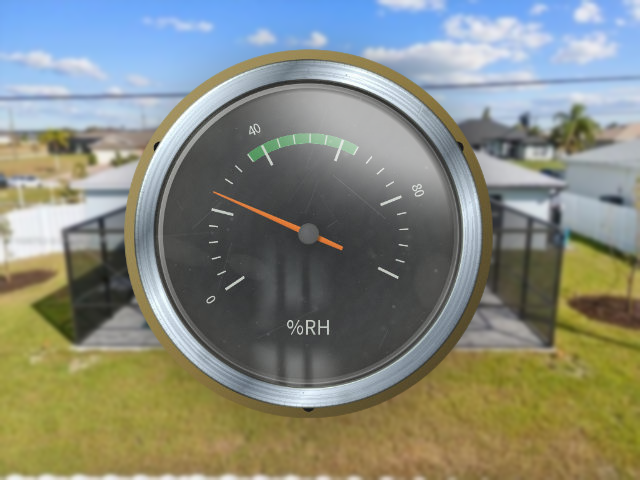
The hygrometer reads 24 %
